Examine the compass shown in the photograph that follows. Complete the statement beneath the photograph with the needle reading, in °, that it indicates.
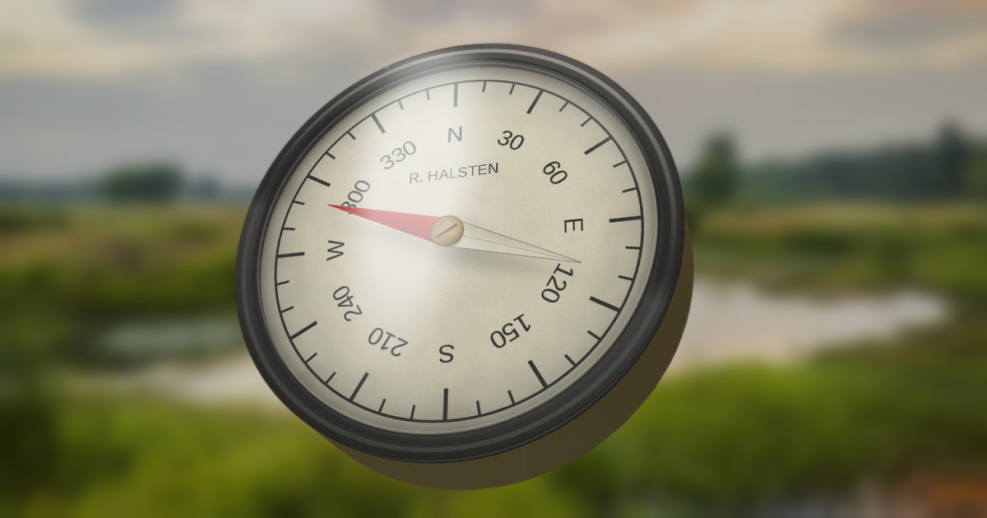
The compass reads 290 °
